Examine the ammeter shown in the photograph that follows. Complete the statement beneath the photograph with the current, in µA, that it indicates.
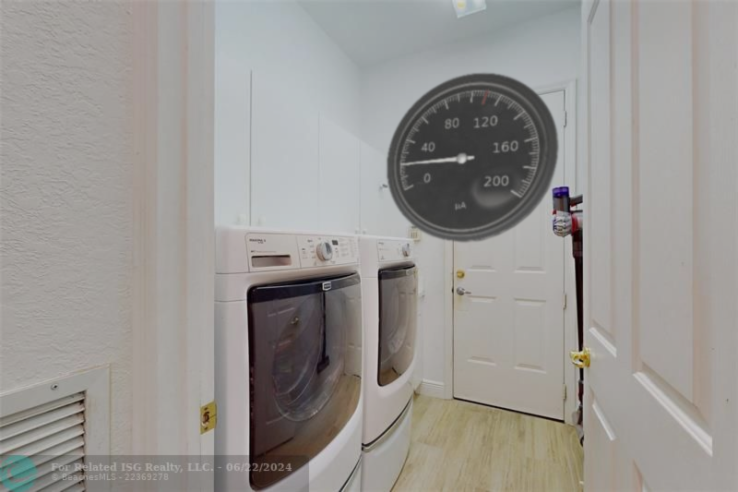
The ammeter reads 20 µA
